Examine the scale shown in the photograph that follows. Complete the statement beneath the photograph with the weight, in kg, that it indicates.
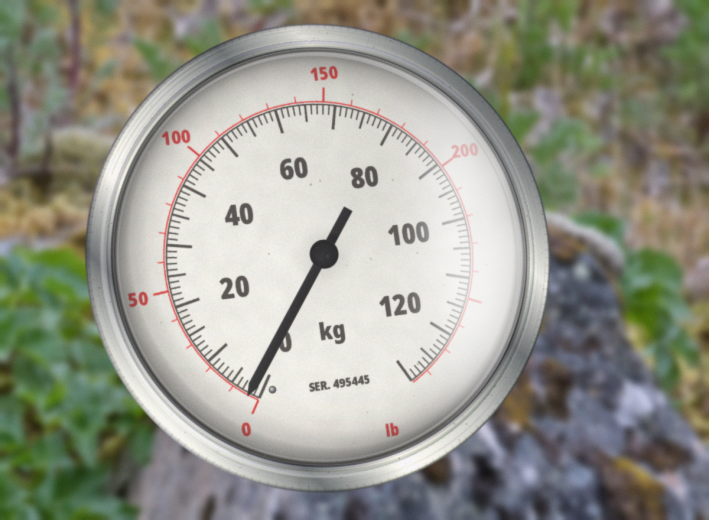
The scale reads 2 kg
